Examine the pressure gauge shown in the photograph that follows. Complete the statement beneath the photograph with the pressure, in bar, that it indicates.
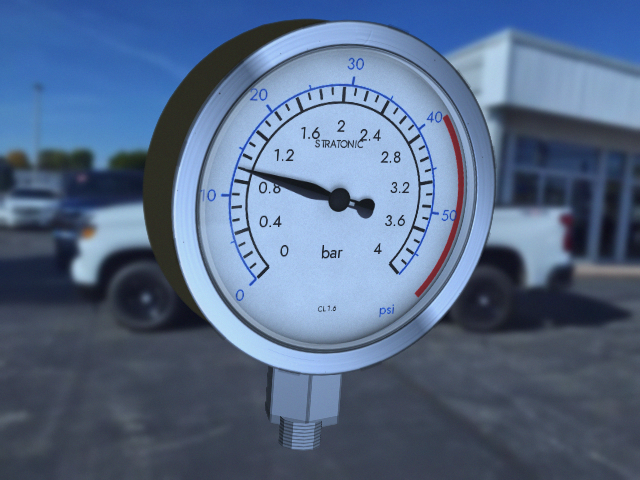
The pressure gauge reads 0.9 bar
